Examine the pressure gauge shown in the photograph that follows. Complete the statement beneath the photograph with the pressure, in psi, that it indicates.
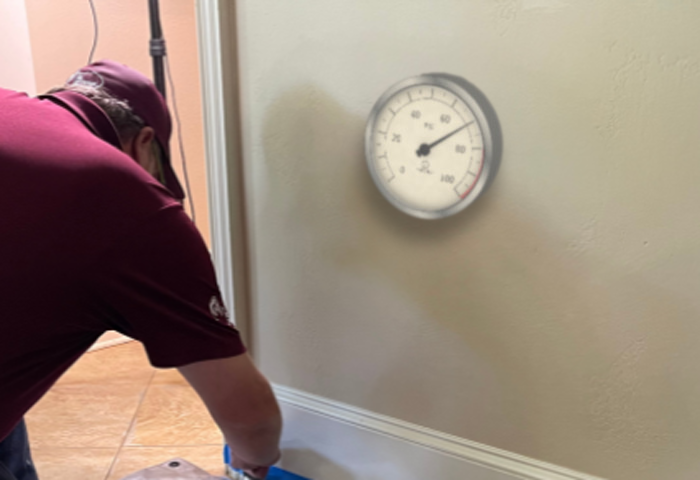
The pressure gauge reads 70 psi
